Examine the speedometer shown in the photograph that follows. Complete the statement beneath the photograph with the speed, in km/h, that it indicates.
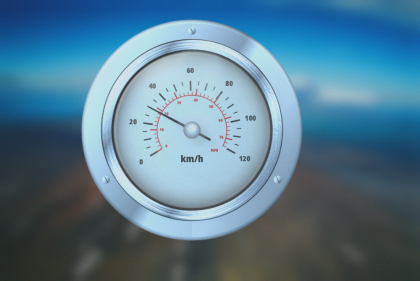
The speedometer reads 30 km/h
